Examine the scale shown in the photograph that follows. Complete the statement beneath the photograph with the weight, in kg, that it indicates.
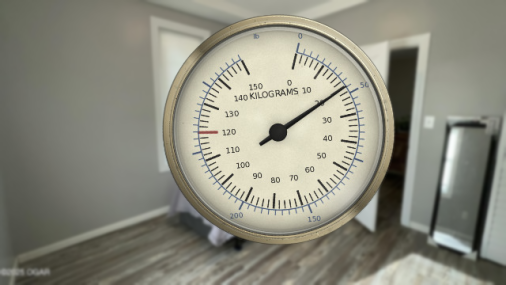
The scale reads 20 kg
